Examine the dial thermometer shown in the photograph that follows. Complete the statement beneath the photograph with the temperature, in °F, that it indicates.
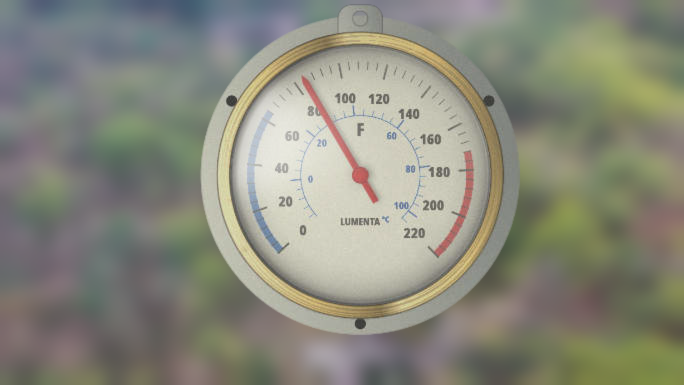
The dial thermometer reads 84 °F
